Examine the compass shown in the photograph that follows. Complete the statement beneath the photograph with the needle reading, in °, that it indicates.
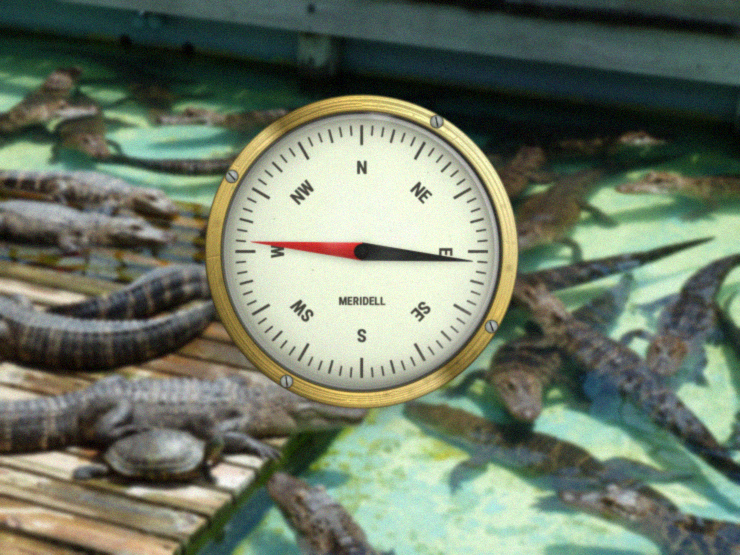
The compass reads 275 °
